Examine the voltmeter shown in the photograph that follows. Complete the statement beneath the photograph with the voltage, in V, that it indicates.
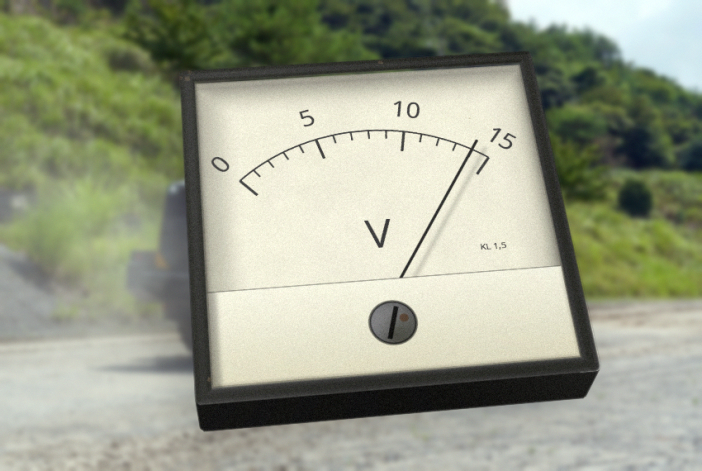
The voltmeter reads 14 V
